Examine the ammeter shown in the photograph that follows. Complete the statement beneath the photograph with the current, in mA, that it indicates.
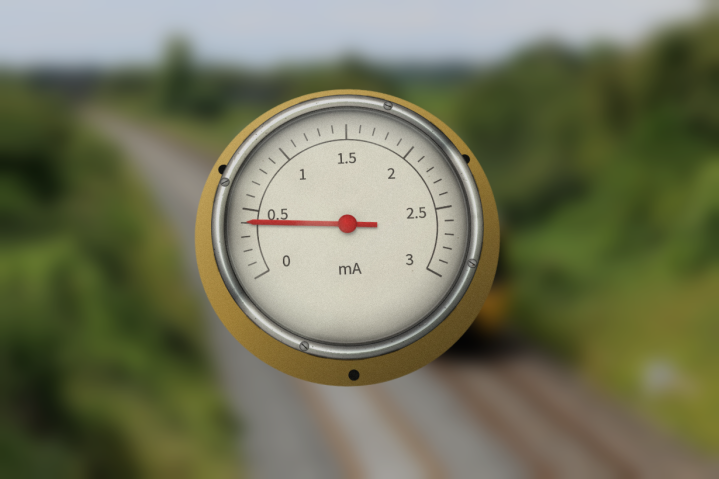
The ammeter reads 0.4 mA
